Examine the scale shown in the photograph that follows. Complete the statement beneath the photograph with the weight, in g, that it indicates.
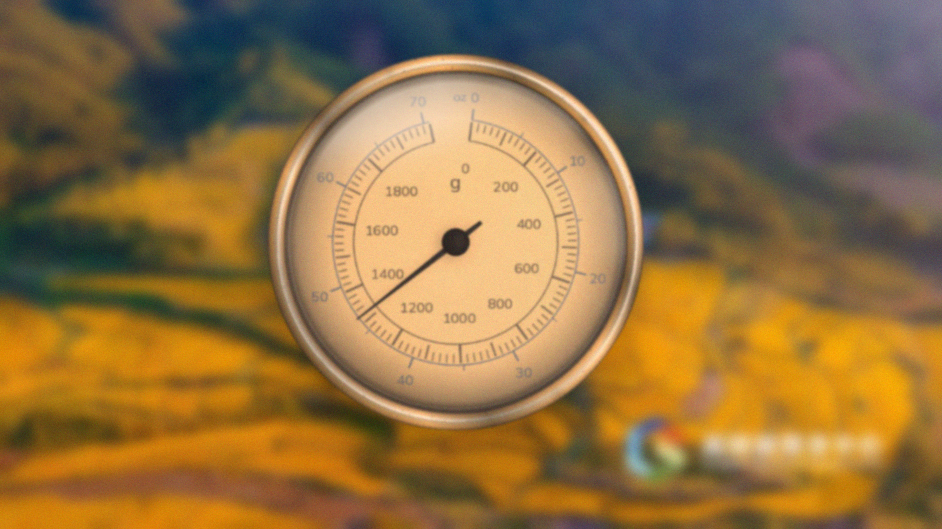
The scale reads 1320 g
